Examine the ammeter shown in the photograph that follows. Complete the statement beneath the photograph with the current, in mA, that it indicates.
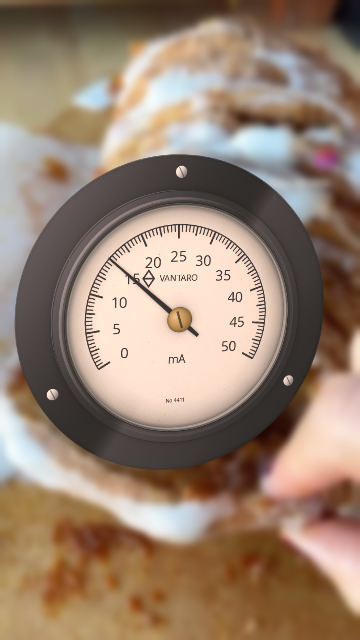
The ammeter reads 15 mA
